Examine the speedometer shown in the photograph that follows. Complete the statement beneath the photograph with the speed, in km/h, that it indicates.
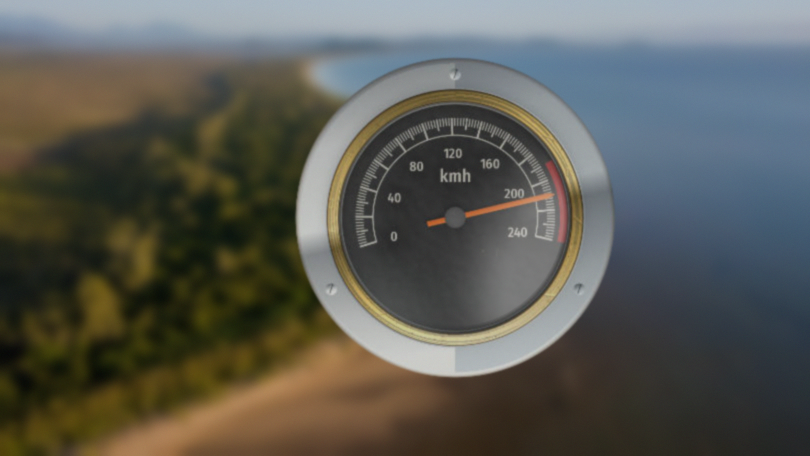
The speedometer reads 210 km/h
